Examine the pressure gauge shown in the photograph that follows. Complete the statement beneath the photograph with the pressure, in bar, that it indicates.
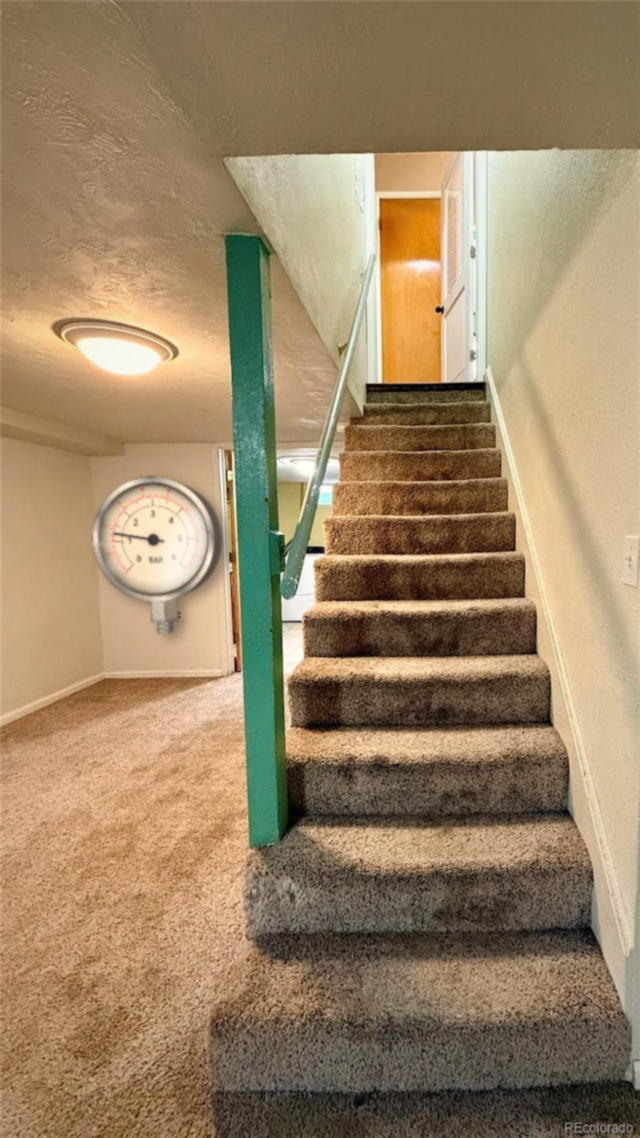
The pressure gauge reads 1.25 bar
